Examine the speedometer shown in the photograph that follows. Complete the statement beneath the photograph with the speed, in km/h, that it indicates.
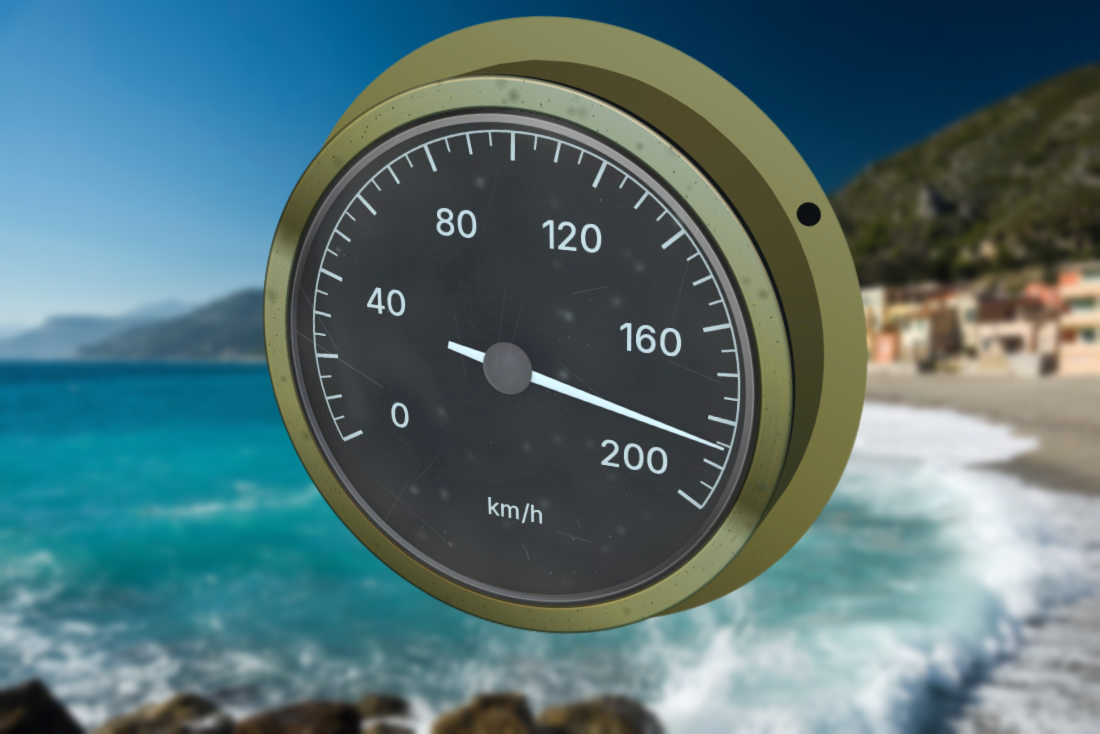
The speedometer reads 185 km/h
